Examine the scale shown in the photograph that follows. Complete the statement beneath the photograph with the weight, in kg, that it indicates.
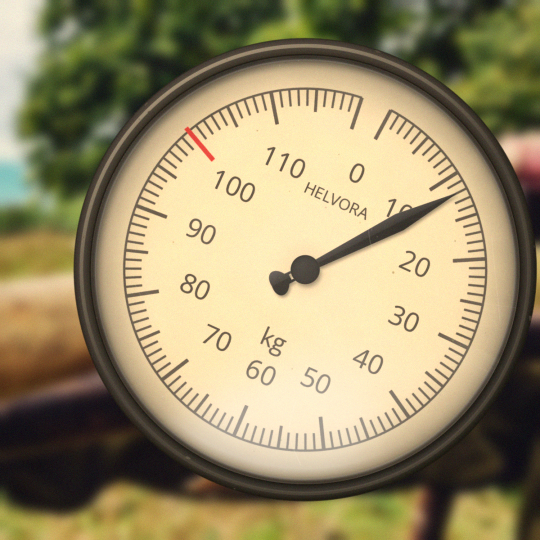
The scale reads 12 kg
